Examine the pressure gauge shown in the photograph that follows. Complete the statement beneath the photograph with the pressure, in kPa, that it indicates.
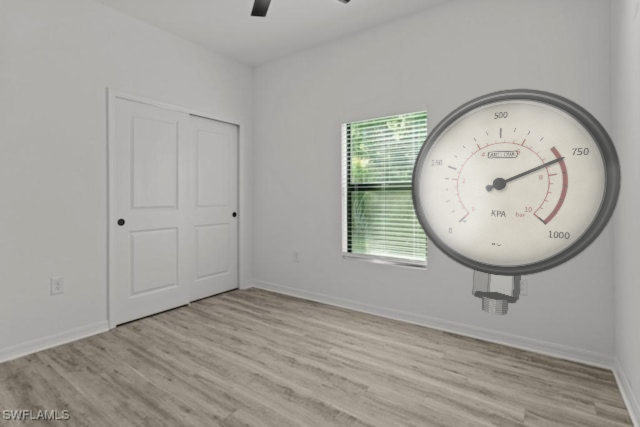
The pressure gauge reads 750 kPa
